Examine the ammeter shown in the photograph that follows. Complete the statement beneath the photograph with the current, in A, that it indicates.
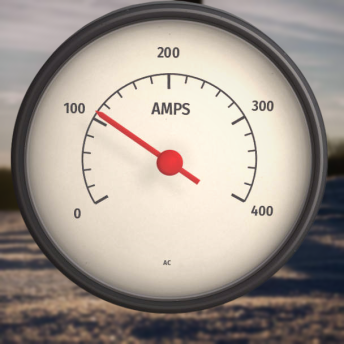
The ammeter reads 110 A
